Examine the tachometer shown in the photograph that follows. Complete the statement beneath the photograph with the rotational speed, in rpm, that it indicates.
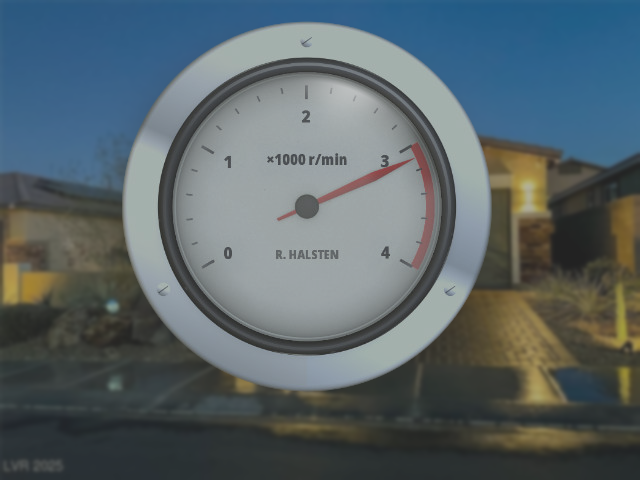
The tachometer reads 3100 rpm
